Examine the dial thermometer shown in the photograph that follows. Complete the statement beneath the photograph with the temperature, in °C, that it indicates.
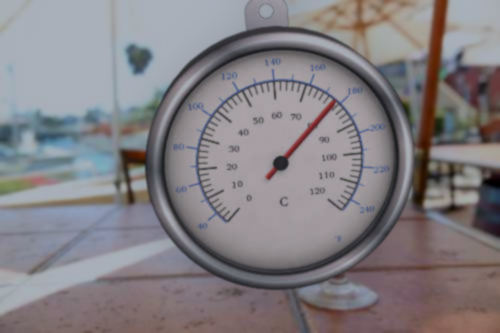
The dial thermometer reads 80 °C
